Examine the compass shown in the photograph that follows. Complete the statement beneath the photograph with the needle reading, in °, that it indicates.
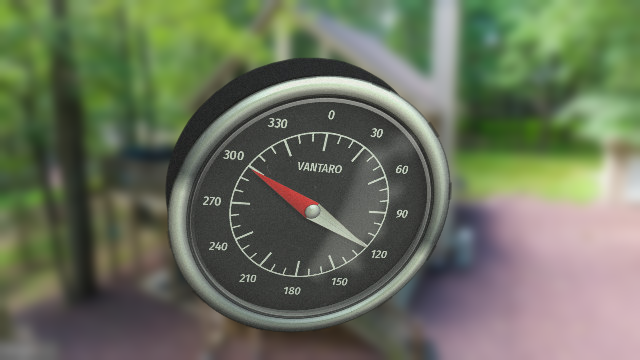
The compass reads 300 °
